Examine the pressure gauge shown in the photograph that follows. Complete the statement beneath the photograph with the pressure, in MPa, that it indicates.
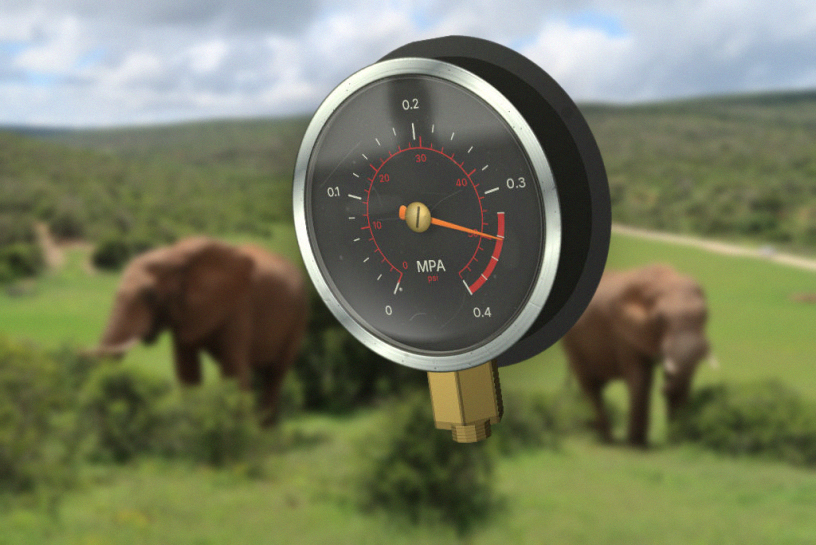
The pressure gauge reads 0.34 MPa
